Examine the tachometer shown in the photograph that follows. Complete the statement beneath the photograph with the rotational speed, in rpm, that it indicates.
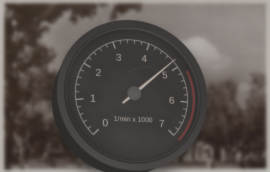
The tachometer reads 4800 rpm
